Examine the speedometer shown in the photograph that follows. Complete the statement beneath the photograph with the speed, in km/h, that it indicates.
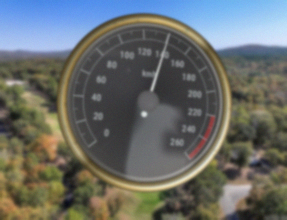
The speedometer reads 140 km/h
